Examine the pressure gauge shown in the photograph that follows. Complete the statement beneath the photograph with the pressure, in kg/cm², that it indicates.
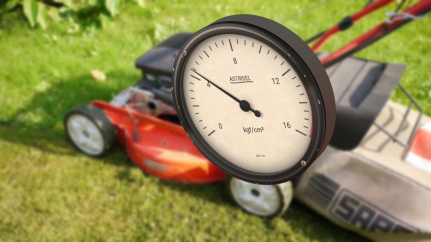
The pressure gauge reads 4.5 kg/cm²
